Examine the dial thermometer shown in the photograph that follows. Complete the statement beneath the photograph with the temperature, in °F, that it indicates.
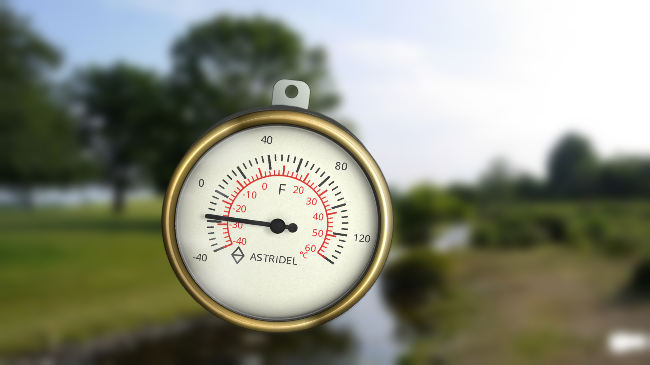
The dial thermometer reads -16 °F
